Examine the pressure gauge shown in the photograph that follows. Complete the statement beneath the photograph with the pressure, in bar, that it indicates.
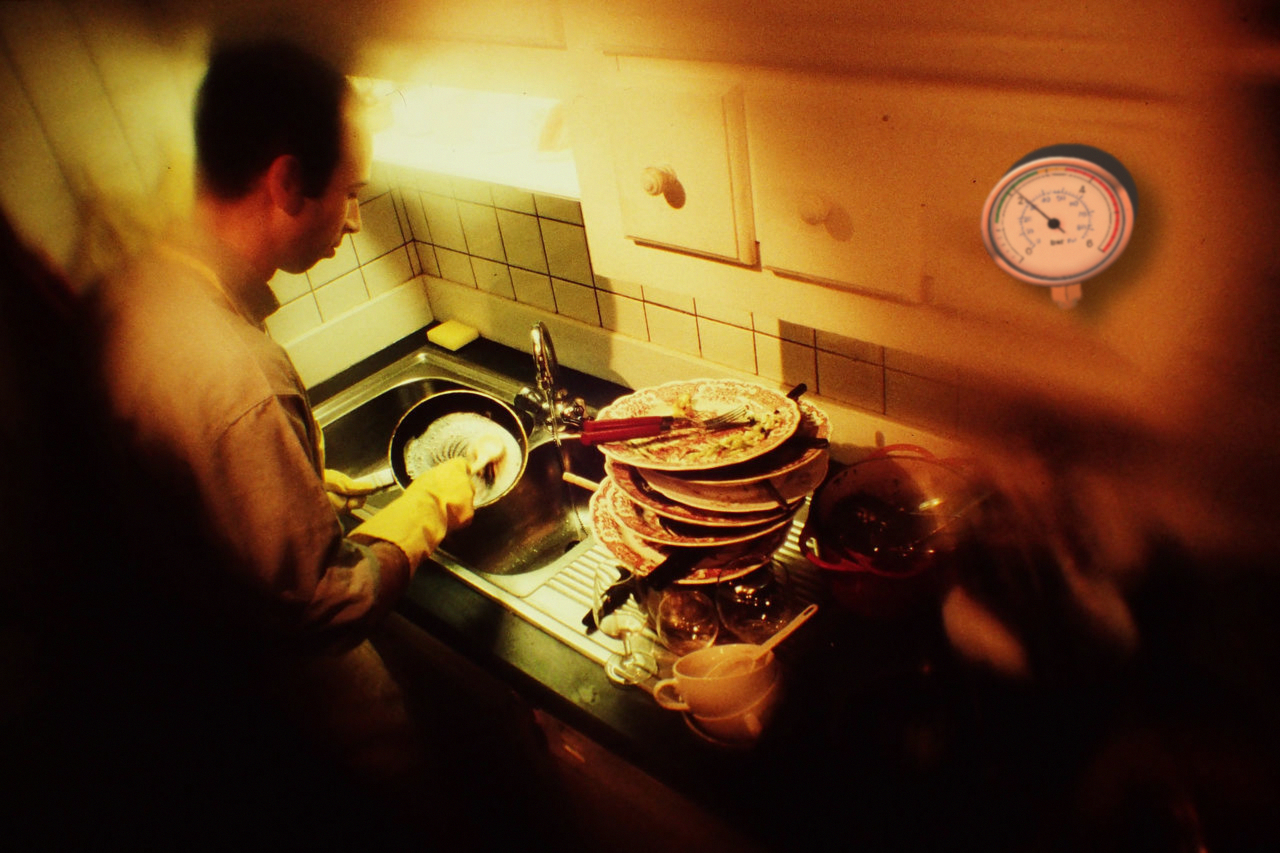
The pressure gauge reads 2.2 bar
